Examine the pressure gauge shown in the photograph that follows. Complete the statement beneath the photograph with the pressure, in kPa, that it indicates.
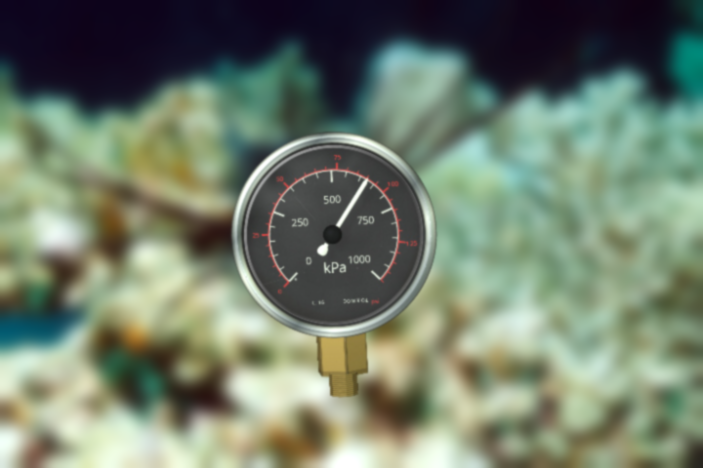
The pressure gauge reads 625 kPa
